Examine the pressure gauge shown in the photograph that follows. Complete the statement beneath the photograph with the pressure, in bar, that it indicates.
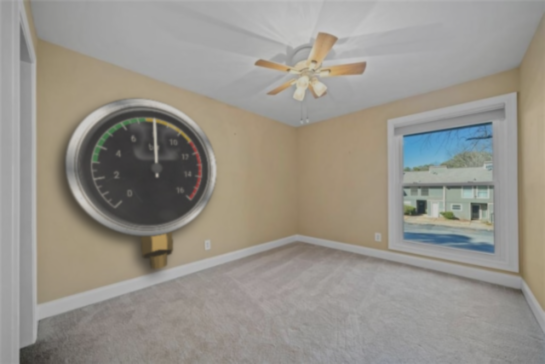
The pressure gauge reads 8 bar
